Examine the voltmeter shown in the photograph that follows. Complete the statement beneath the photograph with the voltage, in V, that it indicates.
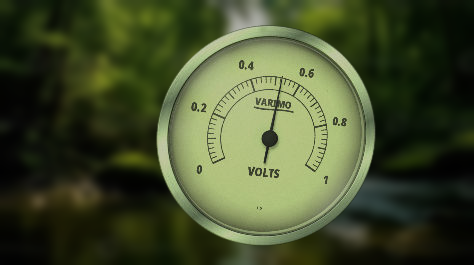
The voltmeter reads 0.52 V
